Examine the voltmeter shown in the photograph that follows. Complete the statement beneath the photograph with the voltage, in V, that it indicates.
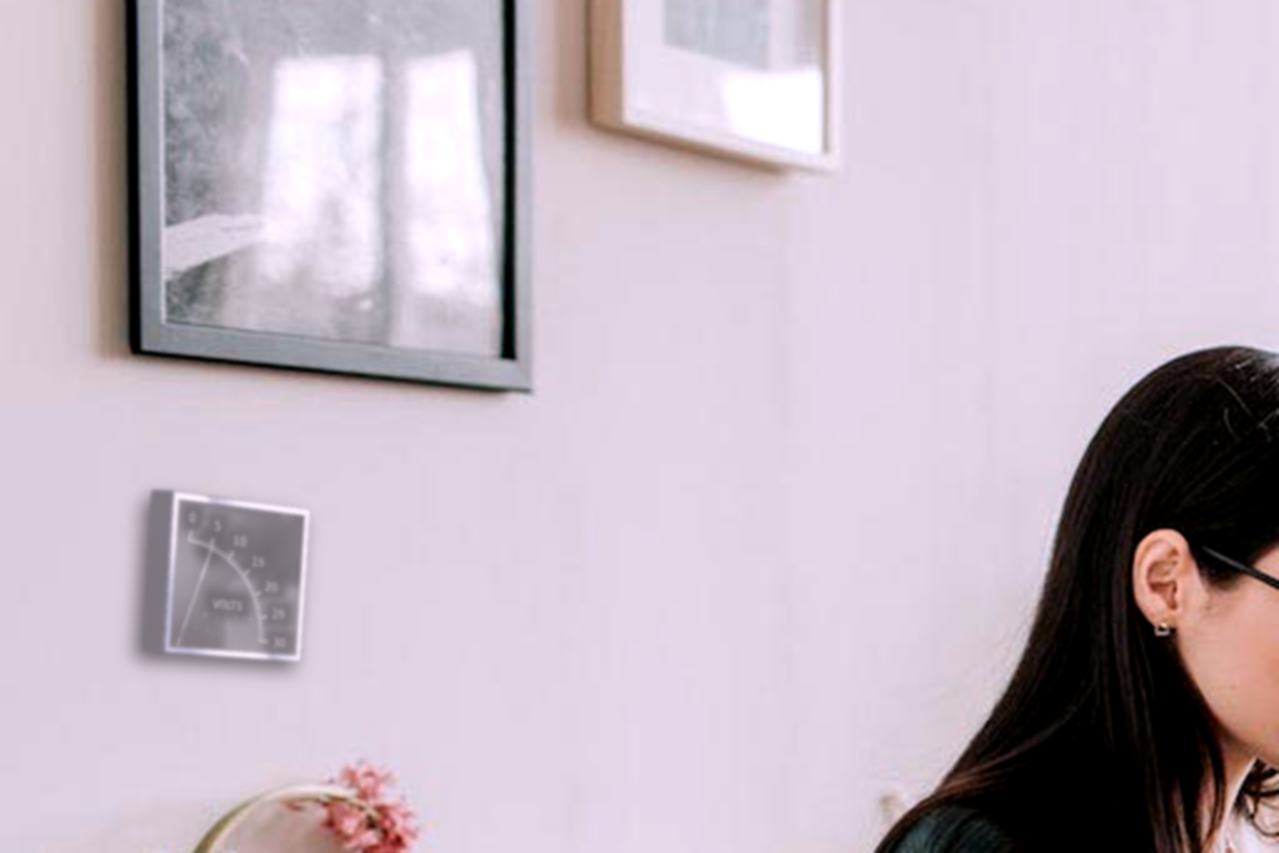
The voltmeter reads 5 V
